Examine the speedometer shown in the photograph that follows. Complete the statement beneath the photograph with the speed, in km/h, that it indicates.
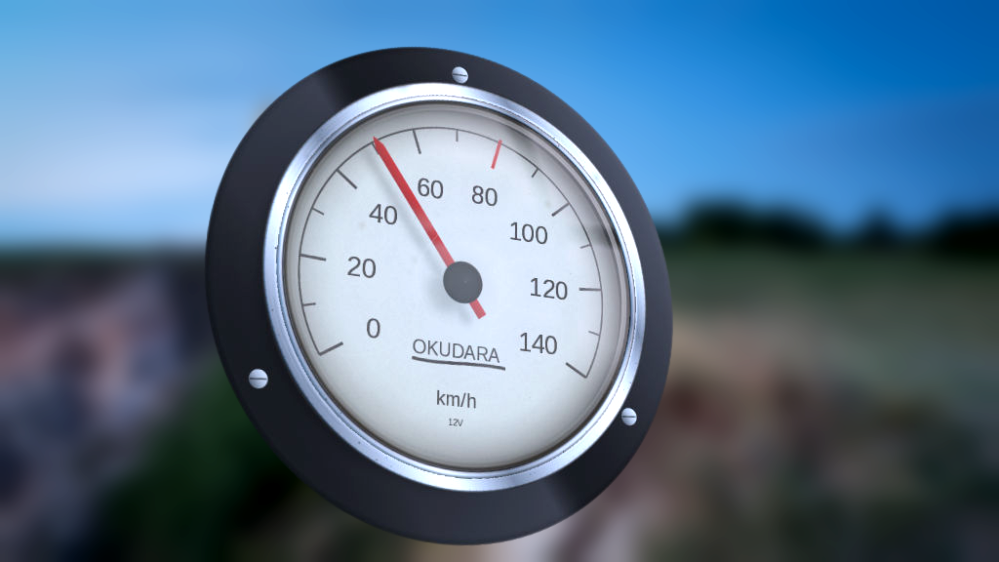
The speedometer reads 50 km/h
